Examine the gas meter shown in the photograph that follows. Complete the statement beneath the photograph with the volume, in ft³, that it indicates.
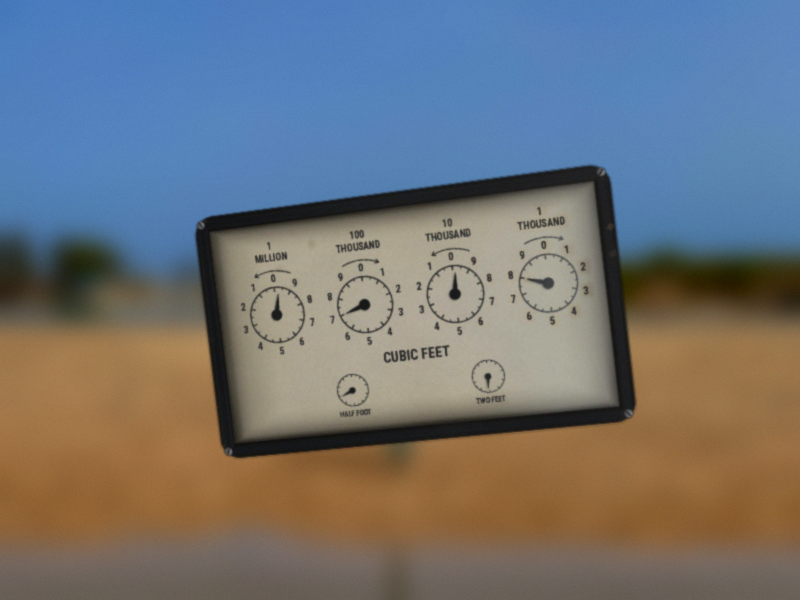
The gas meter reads 969800 ft³
